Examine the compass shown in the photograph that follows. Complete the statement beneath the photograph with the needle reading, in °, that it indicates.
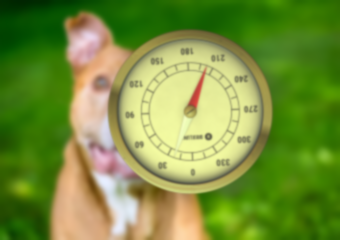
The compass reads 202.5 °
